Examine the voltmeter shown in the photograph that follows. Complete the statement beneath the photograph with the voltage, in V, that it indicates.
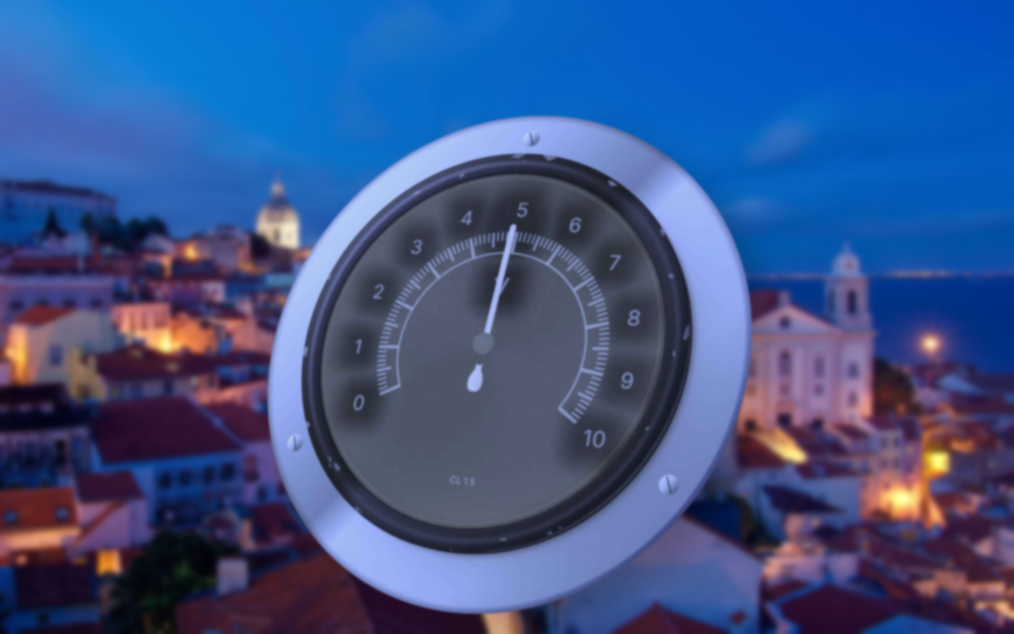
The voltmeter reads 5 V
